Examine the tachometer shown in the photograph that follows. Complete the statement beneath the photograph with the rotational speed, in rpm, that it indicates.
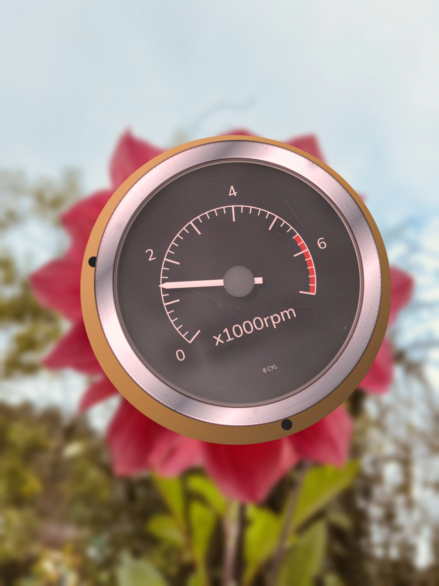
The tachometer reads 1400 rpm
